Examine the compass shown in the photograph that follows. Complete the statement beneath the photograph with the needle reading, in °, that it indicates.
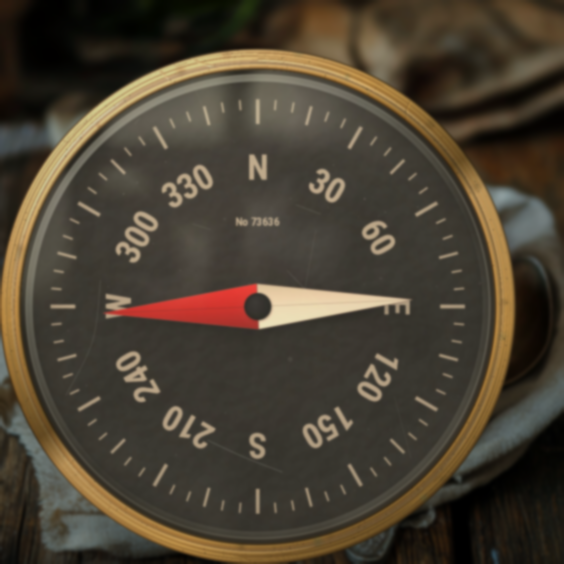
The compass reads 267.5 °
